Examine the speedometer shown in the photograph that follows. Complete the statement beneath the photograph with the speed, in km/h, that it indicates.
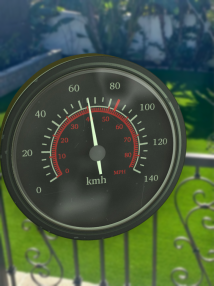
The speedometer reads 65 km/h
